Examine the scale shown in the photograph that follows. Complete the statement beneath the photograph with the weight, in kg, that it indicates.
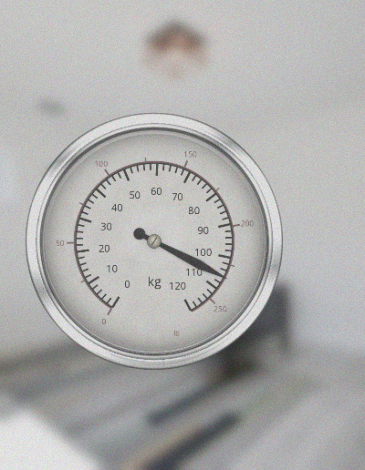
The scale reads 106 kg
